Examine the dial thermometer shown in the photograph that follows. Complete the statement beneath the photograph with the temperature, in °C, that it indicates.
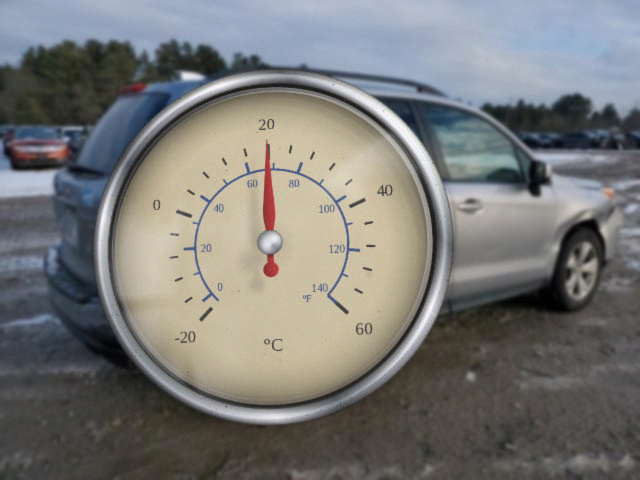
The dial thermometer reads 20 °C
